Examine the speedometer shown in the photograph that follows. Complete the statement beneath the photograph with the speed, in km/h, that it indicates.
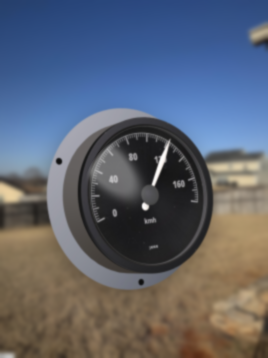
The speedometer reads 120 km/h
